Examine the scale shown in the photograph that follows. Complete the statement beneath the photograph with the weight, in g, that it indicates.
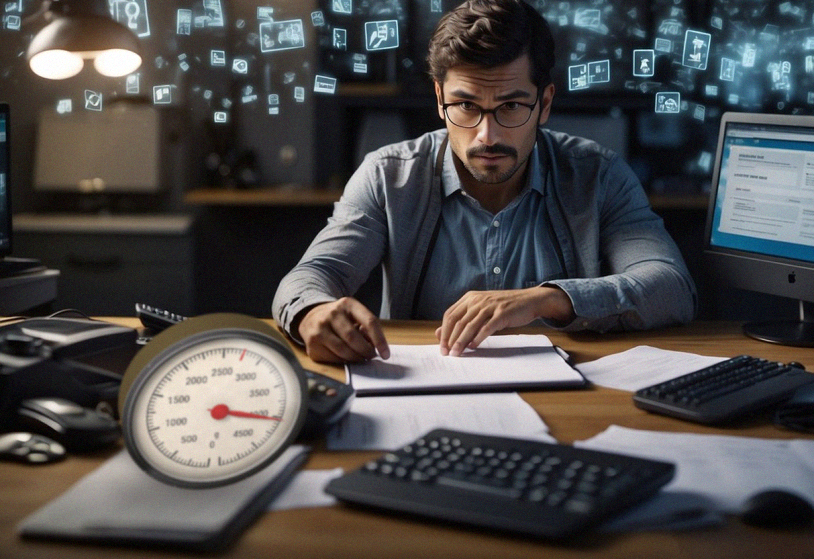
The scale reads 4000 g
